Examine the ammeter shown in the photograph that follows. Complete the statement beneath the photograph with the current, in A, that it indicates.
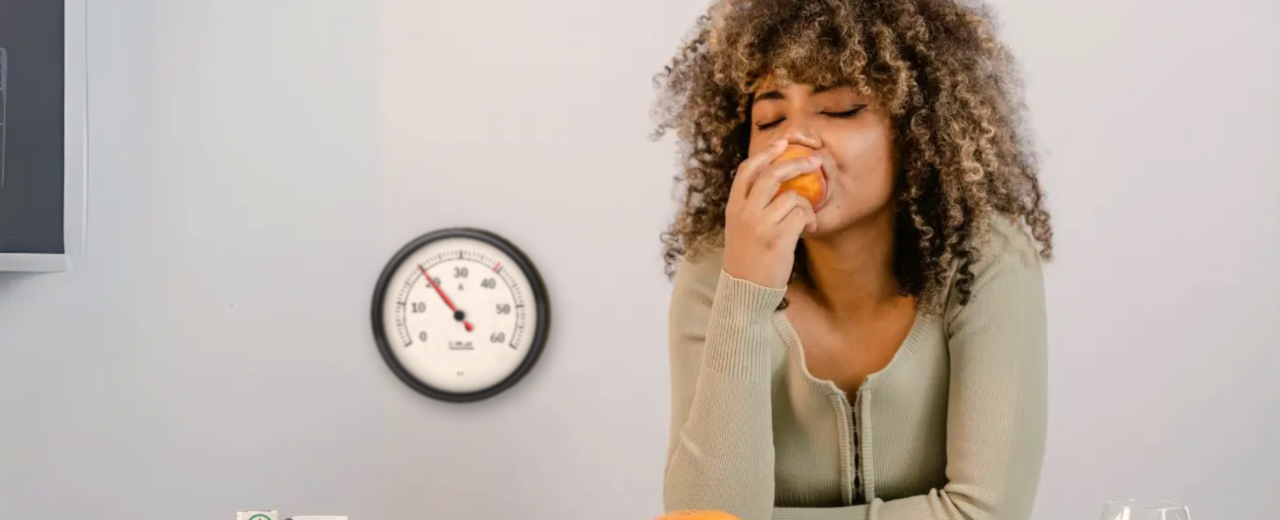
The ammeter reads 20 A
